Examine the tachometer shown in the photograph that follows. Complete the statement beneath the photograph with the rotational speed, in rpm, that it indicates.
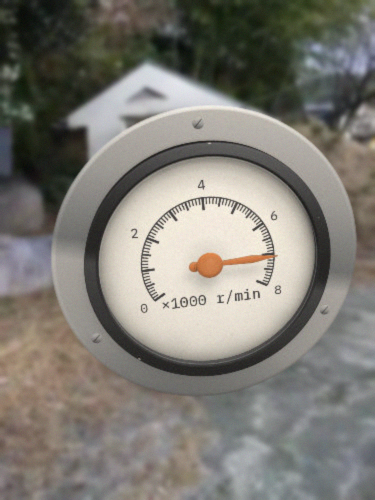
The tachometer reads 7000 rpm
